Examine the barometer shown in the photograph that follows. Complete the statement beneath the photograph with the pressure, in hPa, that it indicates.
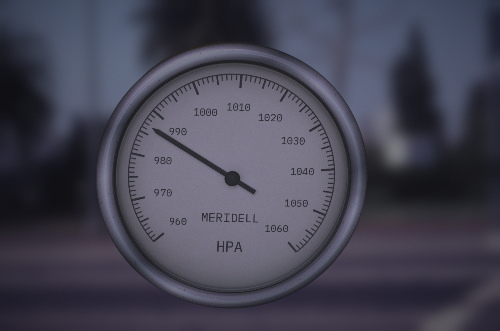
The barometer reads 987 hPa
